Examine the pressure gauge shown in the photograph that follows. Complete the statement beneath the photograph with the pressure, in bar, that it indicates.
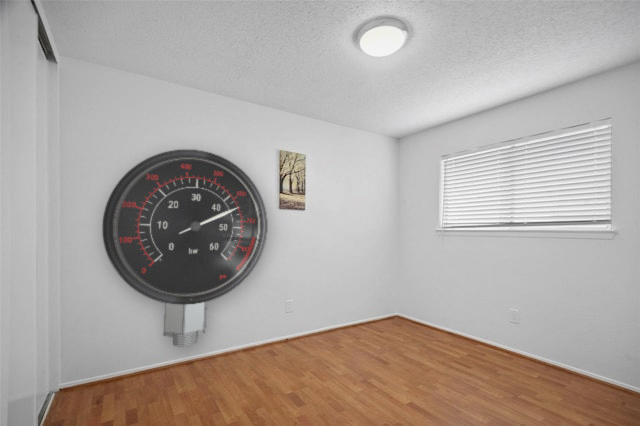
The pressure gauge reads 44 bar
